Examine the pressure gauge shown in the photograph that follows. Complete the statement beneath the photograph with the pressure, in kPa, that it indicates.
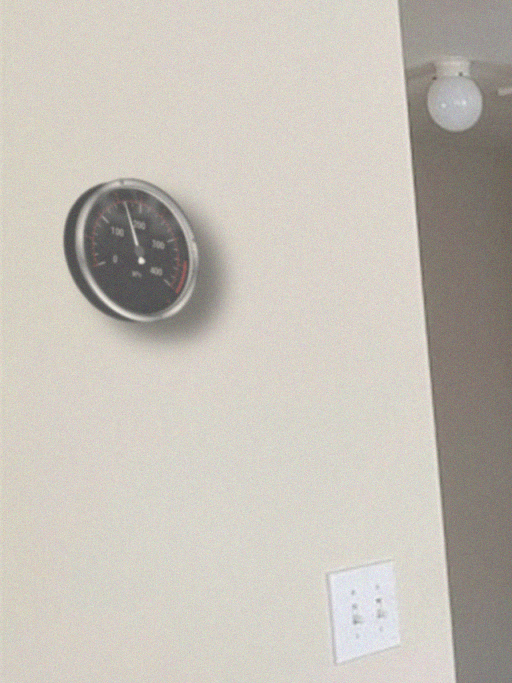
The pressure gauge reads 160 kPa
